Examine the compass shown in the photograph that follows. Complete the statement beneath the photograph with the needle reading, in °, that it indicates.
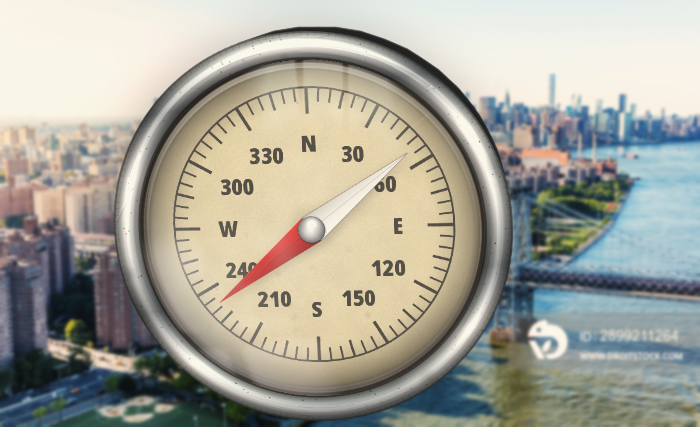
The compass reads 232.5 °
